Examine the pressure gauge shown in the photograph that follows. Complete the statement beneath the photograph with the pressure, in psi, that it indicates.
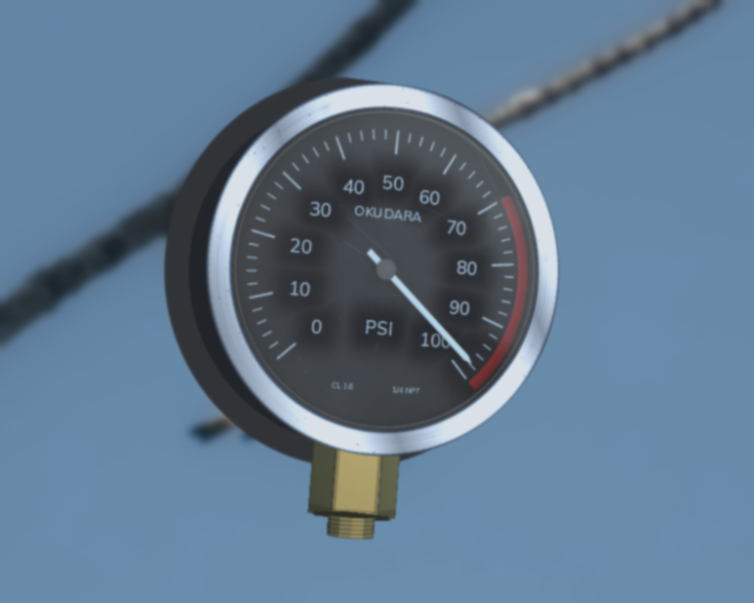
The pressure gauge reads 98 psi
